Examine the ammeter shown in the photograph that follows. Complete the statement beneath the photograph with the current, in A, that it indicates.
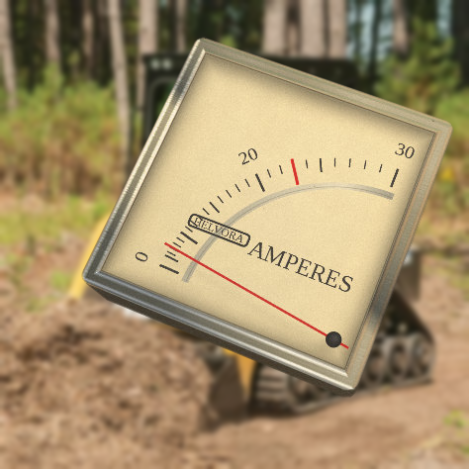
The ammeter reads 7 A
